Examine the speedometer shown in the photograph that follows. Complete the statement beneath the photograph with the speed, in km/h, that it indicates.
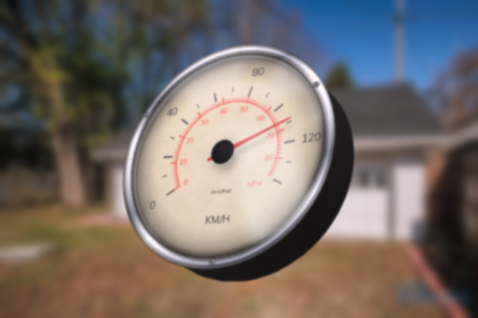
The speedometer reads 110 km/h
